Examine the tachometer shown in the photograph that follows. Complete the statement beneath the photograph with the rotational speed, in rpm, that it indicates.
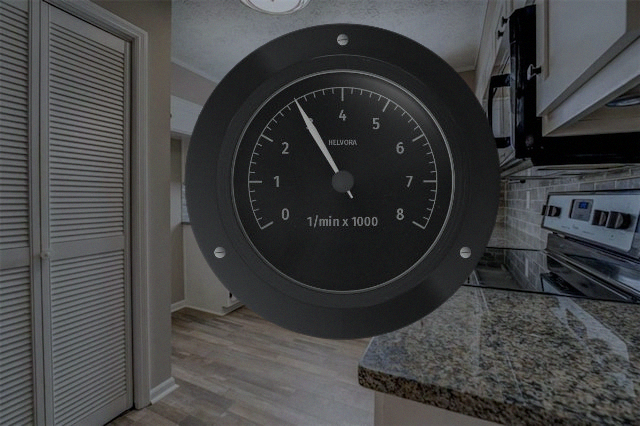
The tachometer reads 3000 rpm
